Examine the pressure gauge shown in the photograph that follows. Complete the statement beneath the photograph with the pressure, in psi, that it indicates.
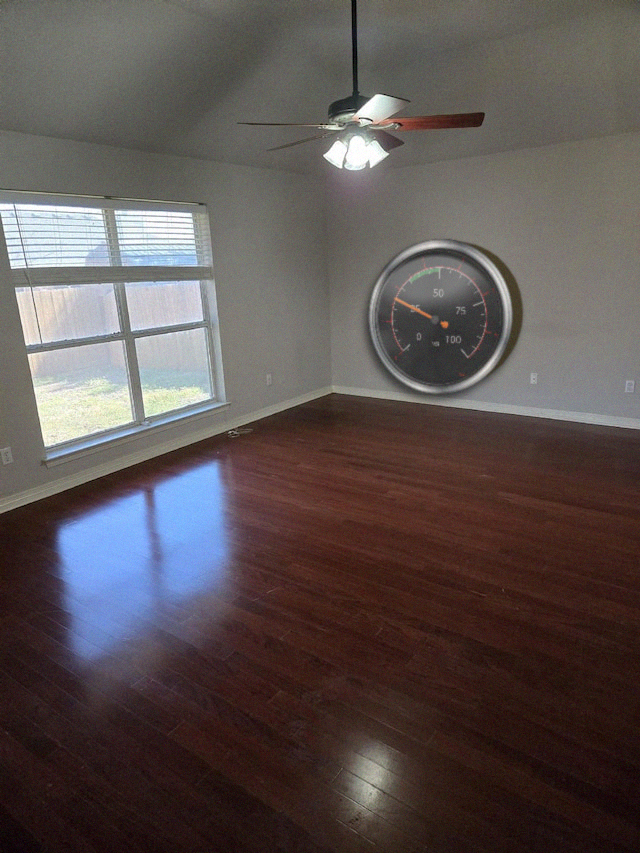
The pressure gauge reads 25 psi
